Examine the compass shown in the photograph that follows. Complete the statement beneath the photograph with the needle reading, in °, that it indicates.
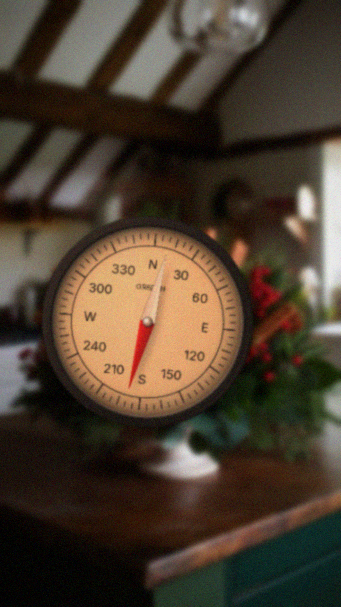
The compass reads 190 °
